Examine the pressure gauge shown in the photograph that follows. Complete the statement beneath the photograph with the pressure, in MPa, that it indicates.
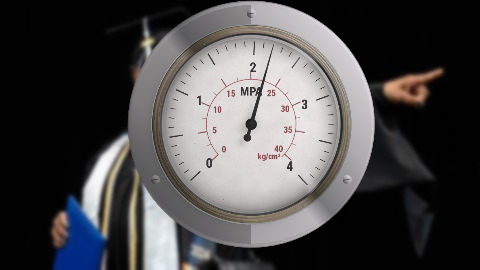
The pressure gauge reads 2.2 MPa
